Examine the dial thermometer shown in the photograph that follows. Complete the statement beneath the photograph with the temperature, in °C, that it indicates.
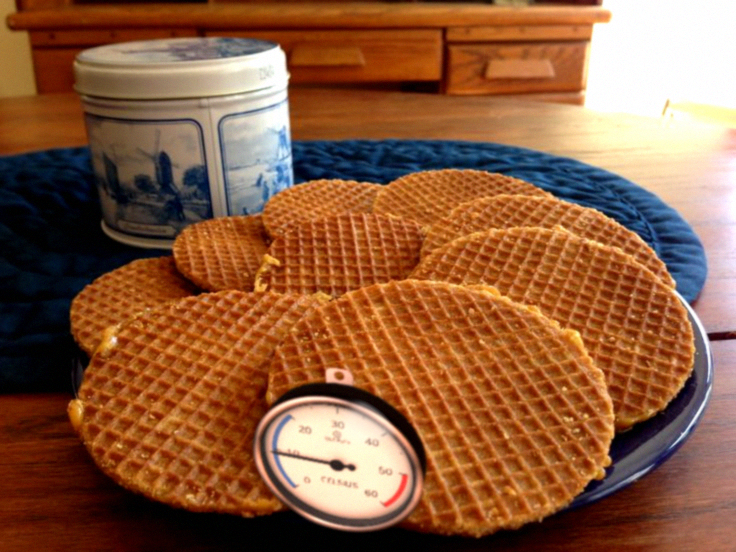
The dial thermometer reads 10 °C
